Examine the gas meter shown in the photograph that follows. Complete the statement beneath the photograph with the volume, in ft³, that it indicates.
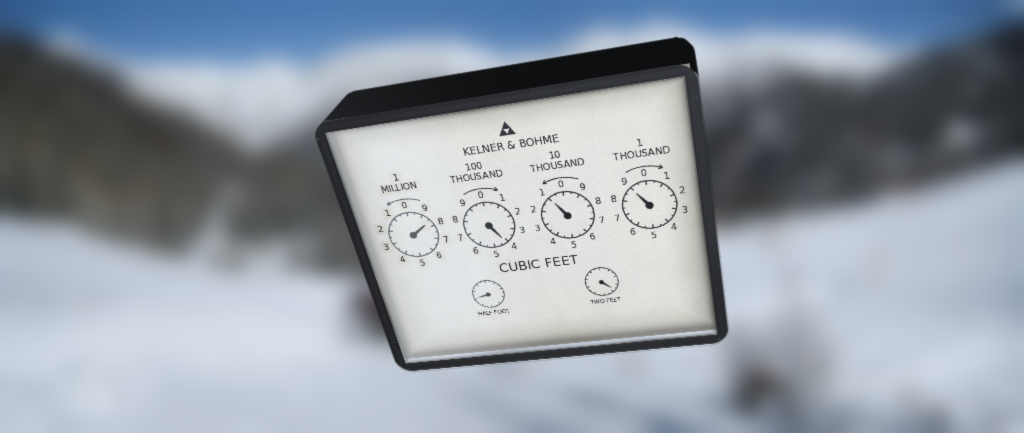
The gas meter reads 840900 ft³
